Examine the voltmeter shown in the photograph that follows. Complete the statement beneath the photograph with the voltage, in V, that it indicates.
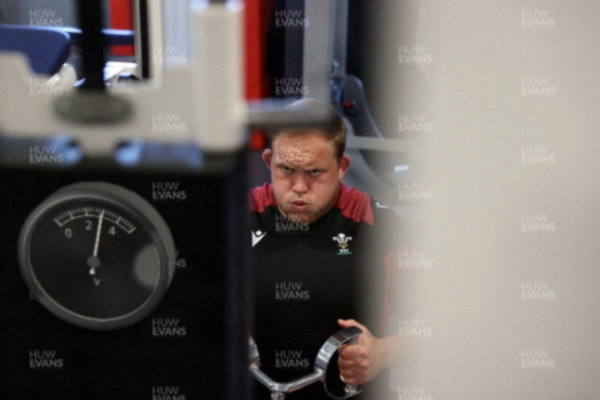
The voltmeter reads 3 V
